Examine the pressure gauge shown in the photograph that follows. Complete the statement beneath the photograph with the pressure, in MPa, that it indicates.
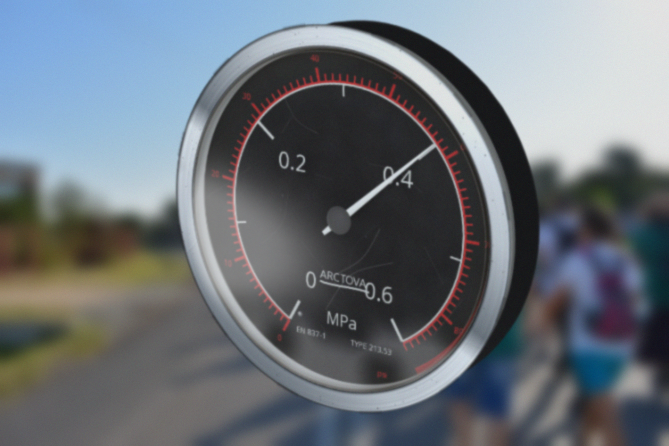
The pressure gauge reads 0.4 MPa
